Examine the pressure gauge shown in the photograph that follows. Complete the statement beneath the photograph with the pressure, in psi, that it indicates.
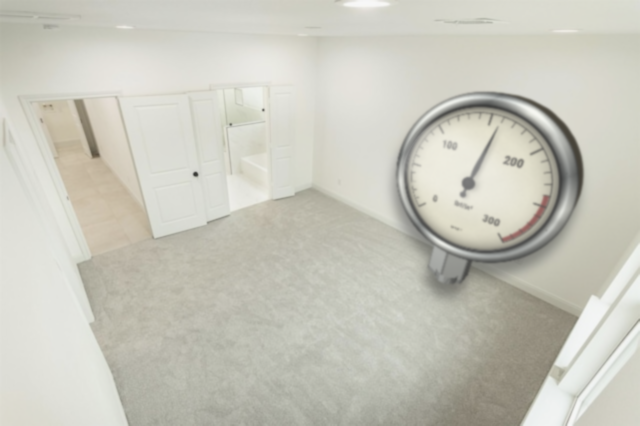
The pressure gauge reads 160 psi
